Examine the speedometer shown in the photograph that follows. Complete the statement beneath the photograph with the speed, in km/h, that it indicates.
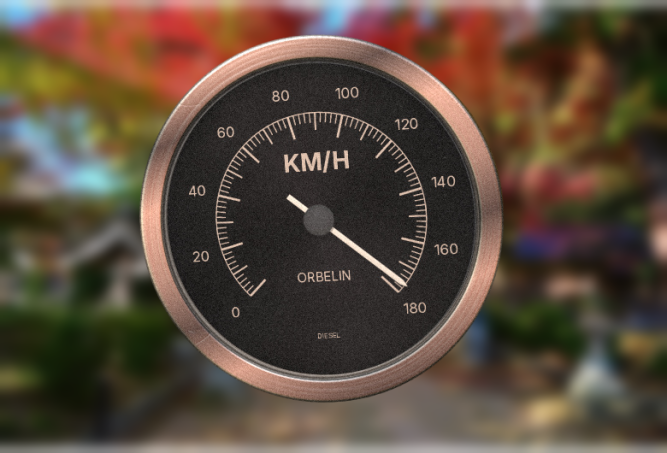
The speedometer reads 176 km/h
